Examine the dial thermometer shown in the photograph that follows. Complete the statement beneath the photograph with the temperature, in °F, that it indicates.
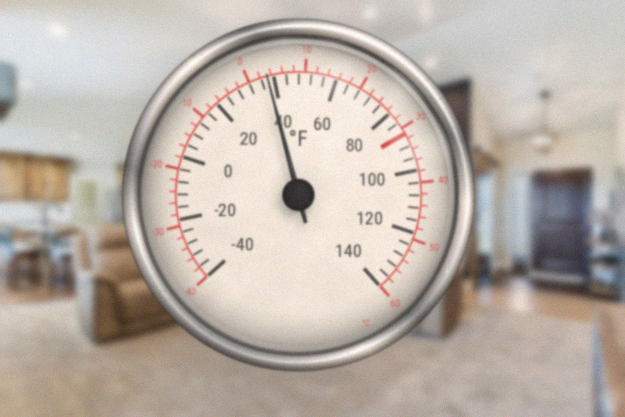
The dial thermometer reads 38 °F
